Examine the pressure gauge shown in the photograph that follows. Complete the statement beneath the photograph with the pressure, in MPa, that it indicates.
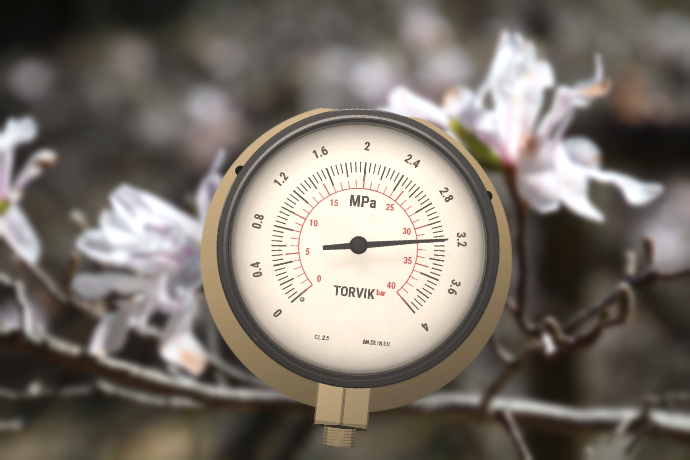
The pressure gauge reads 3.2 MPa
